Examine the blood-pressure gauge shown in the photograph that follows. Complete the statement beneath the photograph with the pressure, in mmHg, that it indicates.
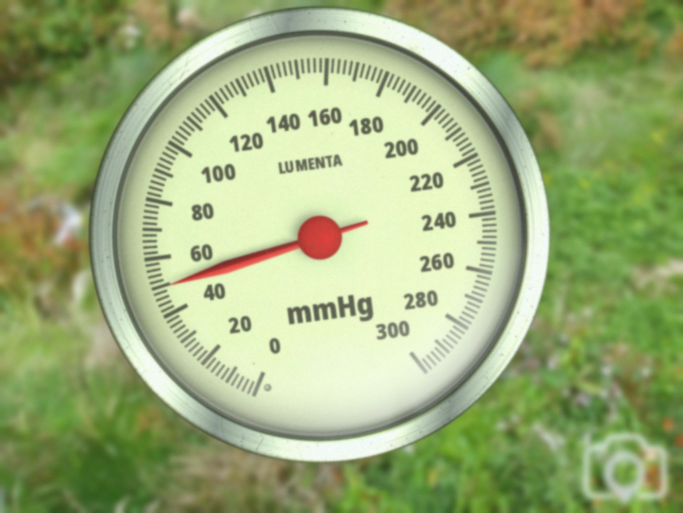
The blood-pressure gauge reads 50 mmHg
